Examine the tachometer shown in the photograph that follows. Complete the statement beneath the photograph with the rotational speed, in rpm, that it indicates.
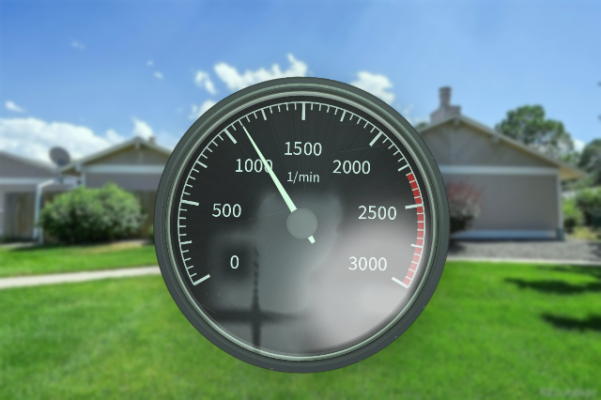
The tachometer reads 1100 rpm
